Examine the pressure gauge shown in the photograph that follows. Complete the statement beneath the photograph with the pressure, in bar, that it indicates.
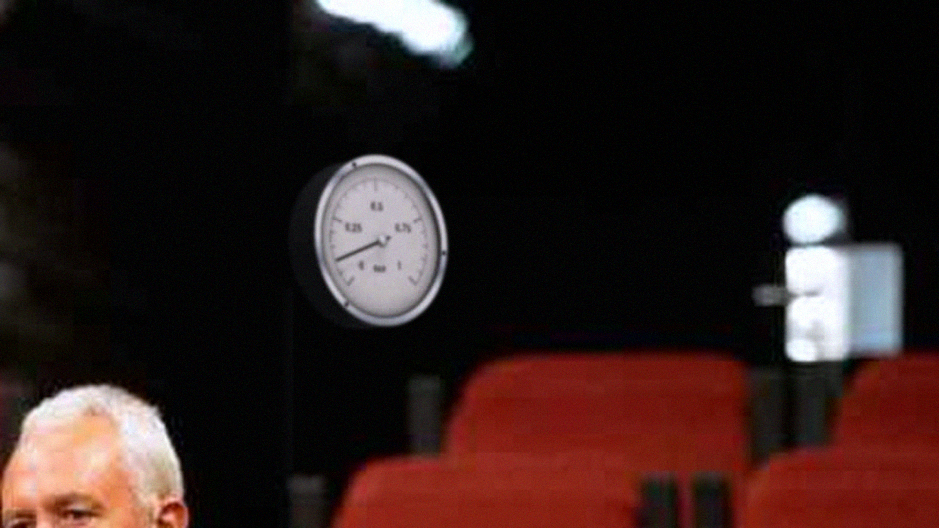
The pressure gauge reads 0.1 bar
